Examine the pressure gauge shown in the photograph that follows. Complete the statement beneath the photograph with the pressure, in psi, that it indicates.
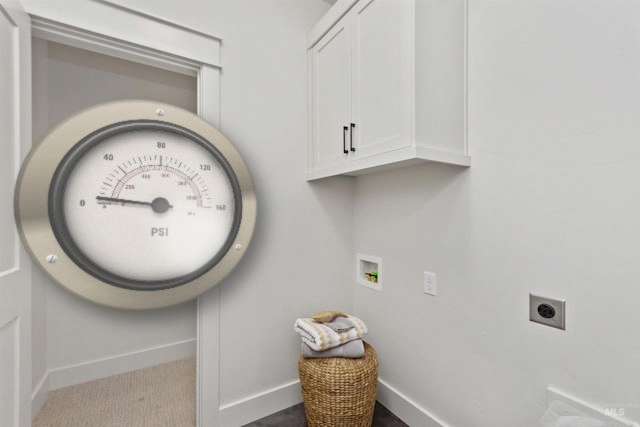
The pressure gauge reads 5 psi
